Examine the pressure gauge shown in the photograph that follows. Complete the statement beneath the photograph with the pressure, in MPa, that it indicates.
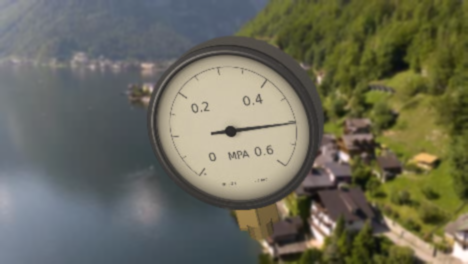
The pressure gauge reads 0.5 MPa
